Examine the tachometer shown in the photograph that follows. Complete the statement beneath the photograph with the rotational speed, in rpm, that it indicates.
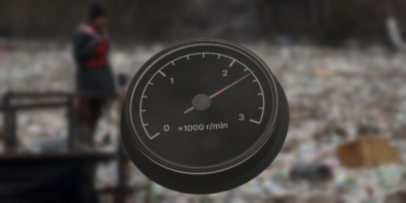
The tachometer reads 2300 rpm
